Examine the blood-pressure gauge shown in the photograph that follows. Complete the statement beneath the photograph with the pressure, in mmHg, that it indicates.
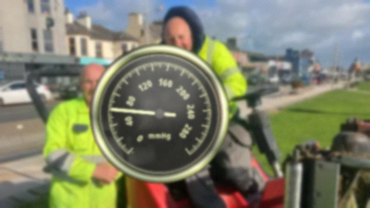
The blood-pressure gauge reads 60 mmHg
